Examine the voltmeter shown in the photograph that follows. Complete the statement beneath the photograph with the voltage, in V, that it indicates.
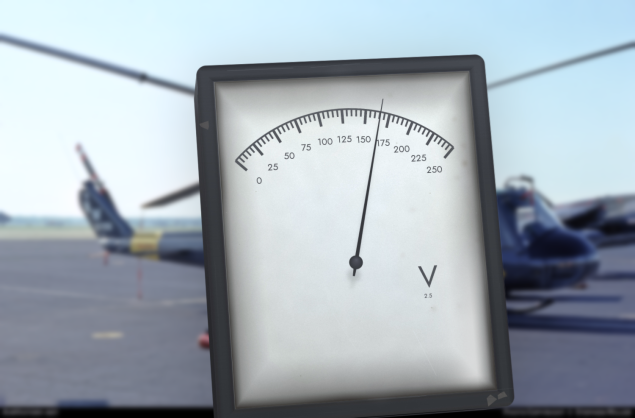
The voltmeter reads 165 V
